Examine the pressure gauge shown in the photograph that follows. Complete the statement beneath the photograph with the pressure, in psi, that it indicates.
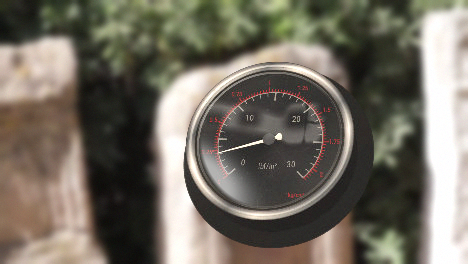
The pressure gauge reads 3 psi
